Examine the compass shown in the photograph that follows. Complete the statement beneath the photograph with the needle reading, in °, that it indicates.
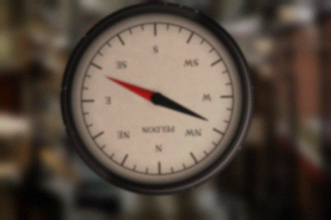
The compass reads 115 °
